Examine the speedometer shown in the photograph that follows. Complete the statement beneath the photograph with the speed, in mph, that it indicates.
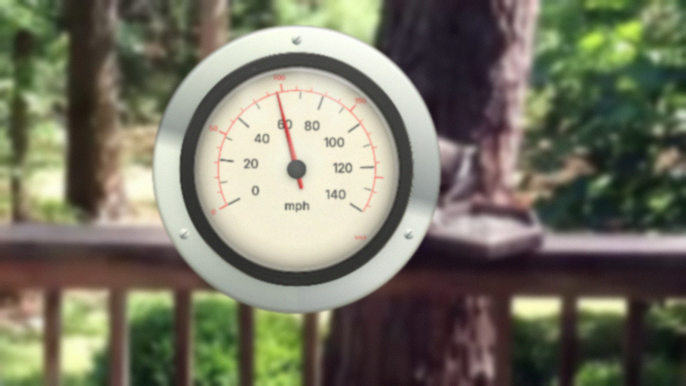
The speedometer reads 60 mph
